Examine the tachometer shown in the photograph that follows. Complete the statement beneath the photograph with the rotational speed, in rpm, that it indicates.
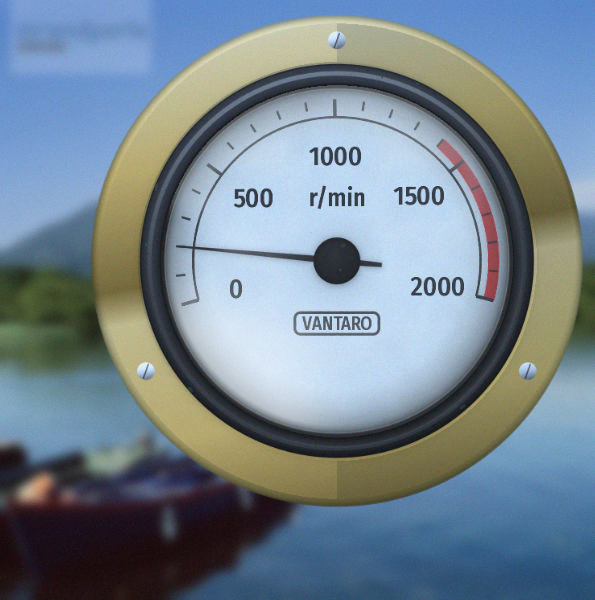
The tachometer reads 200 rpm
